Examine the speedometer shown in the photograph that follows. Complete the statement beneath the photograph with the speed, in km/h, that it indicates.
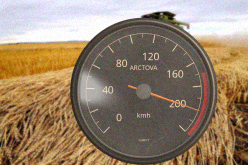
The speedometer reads 200 km/h
